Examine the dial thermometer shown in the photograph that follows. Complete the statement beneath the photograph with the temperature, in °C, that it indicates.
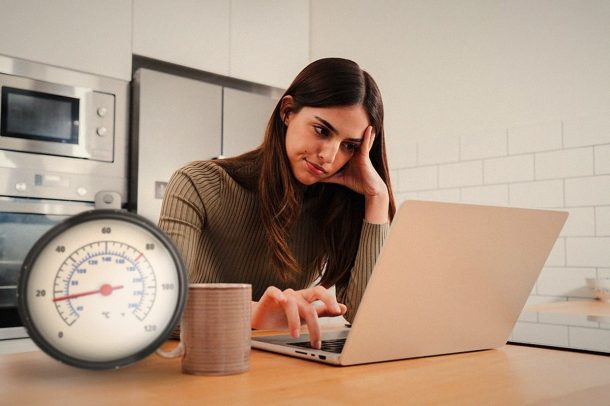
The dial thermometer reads 16 °C
